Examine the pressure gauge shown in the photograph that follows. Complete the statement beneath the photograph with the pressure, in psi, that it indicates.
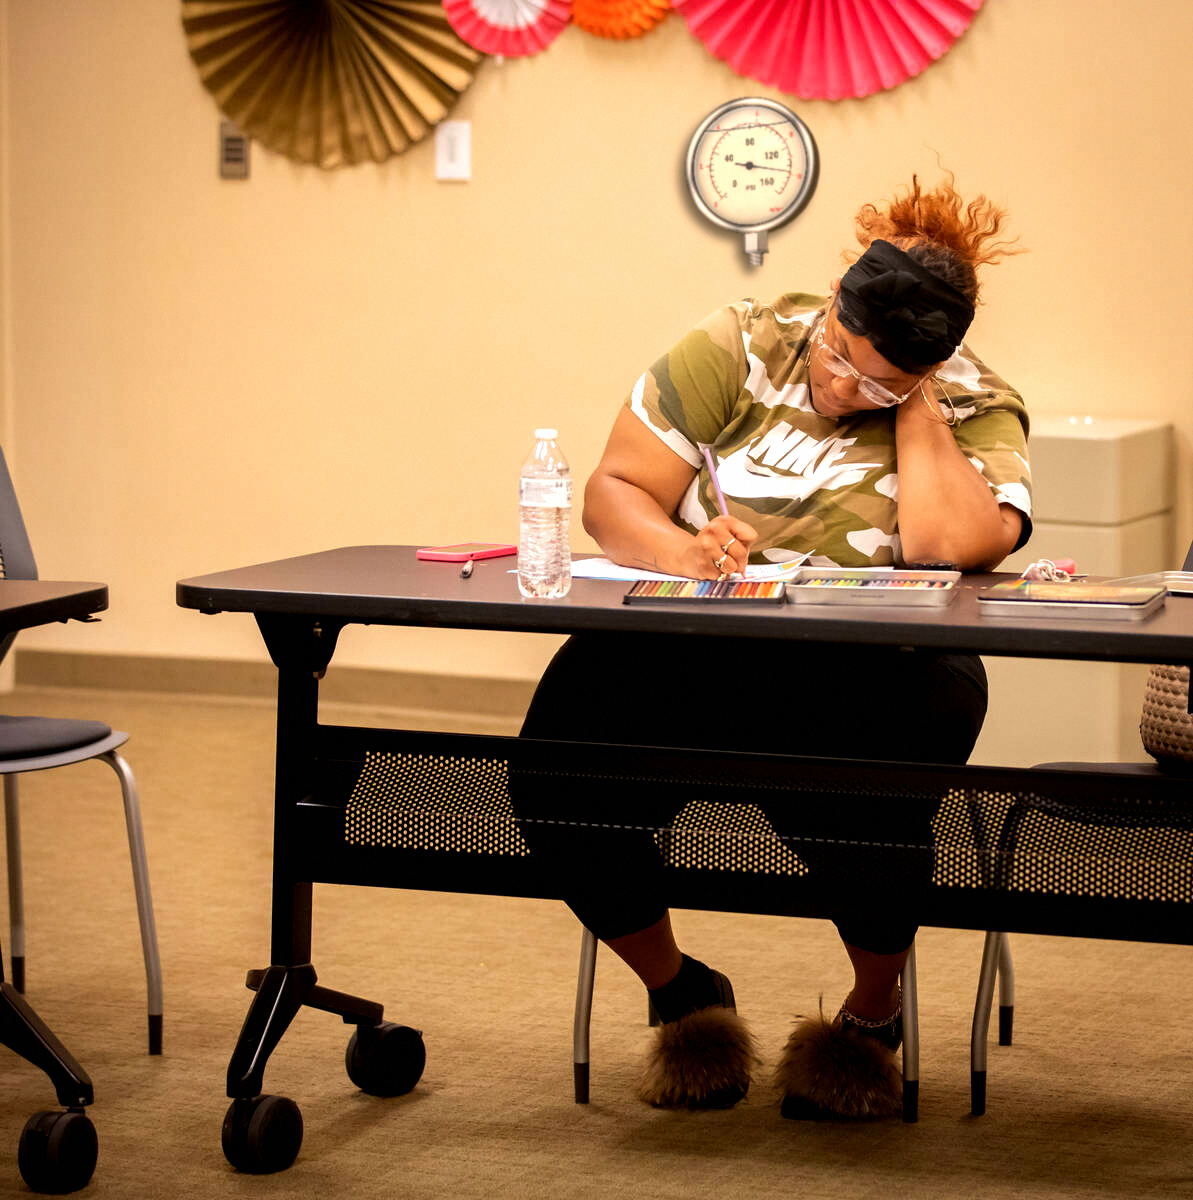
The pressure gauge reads 140 psi
